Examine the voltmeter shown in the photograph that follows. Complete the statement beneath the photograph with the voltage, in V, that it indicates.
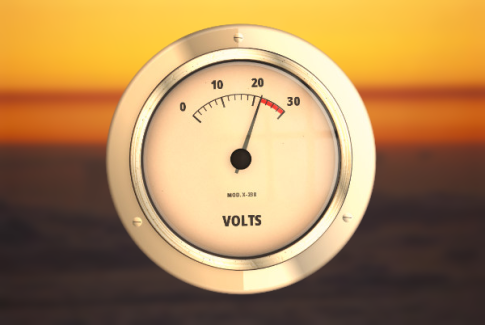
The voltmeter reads 22 V
